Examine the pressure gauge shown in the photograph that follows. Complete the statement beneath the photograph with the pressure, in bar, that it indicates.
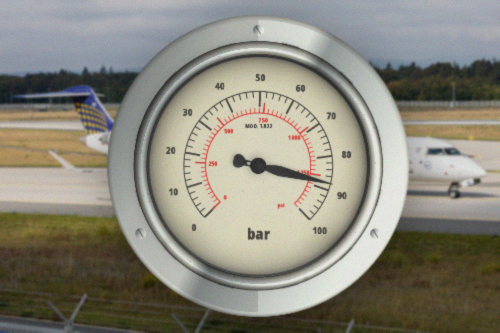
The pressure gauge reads 88 bar
